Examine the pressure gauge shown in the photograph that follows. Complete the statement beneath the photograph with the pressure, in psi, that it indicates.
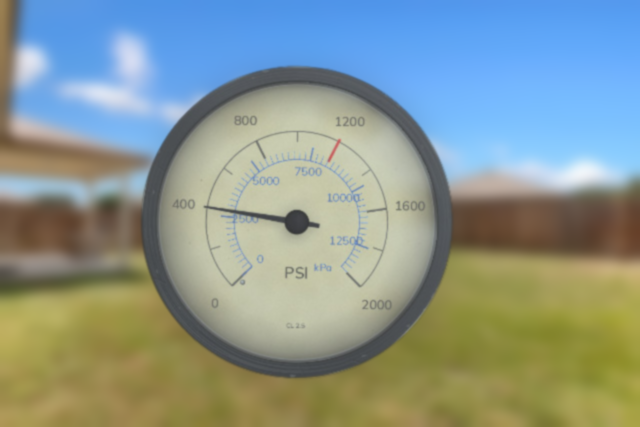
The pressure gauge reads 400 psi
